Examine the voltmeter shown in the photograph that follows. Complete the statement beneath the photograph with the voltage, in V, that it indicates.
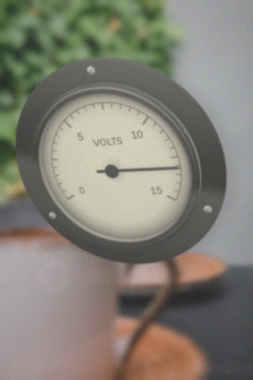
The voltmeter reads 13 V
